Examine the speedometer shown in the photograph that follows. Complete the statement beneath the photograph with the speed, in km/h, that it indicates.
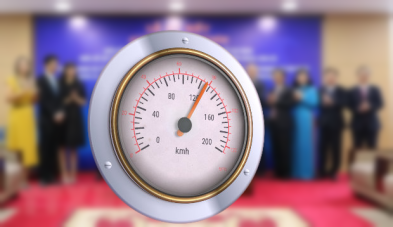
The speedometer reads 125 km/h
